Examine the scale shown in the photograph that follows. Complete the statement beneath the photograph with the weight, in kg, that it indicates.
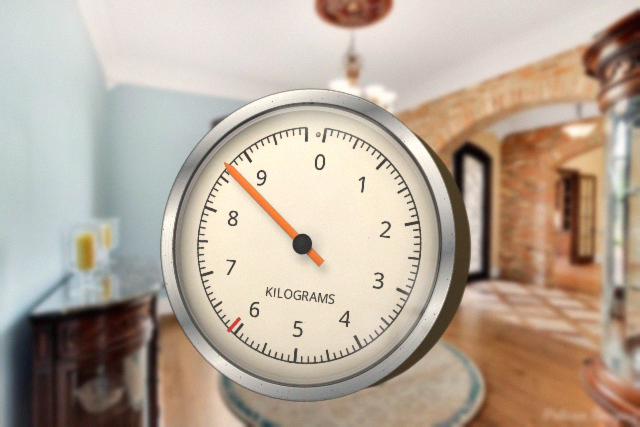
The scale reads 8.7 kg
